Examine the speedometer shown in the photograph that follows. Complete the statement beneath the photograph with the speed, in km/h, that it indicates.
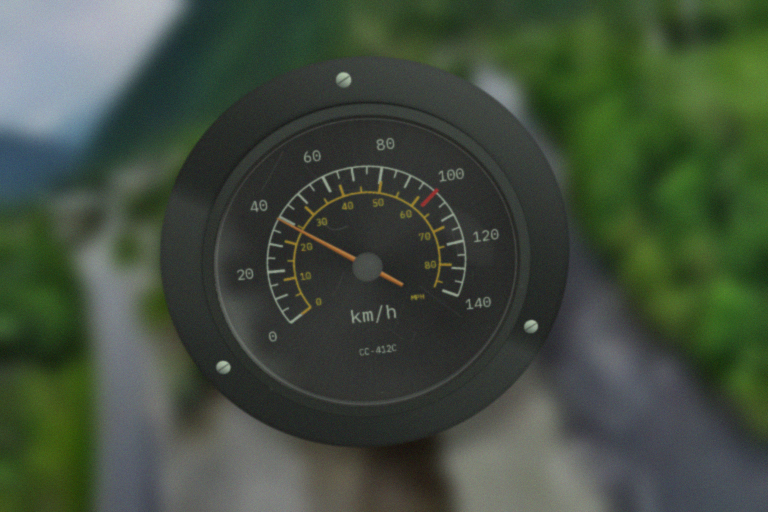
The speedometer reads 40 km/h
